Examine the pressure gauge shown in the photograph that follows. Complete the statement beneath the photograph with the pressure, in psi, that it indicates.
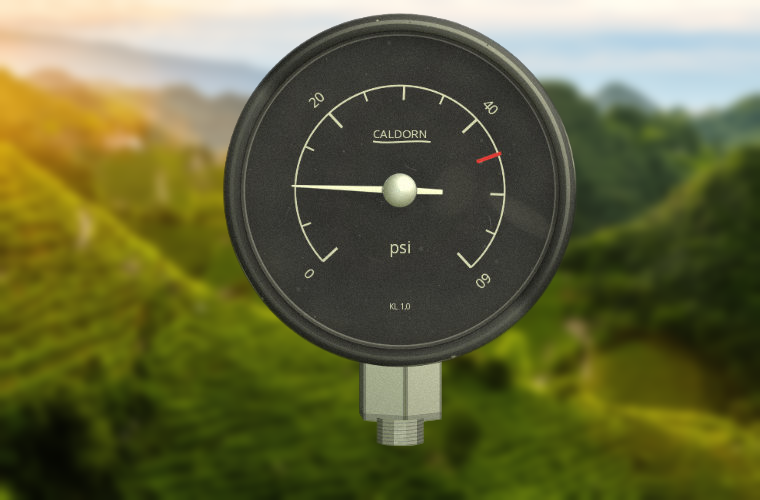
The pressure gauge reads 10 psi
